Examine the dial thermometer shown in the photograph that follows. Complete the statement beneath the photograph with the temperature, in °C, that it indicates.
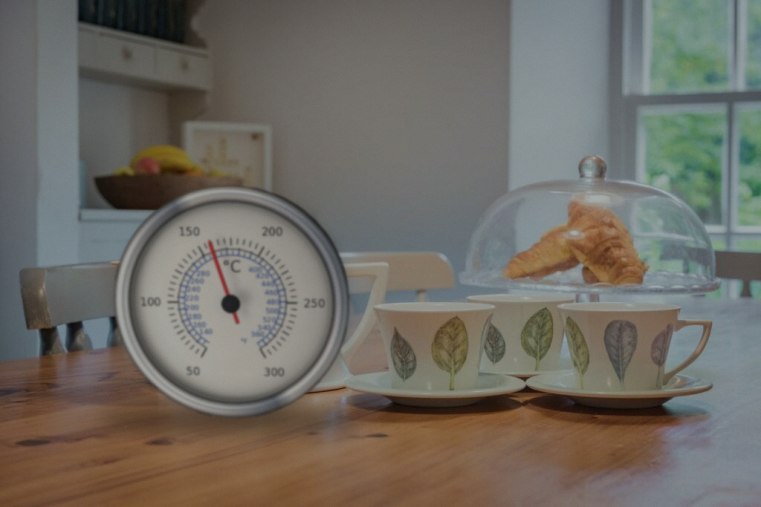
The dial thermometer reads 160 °C
